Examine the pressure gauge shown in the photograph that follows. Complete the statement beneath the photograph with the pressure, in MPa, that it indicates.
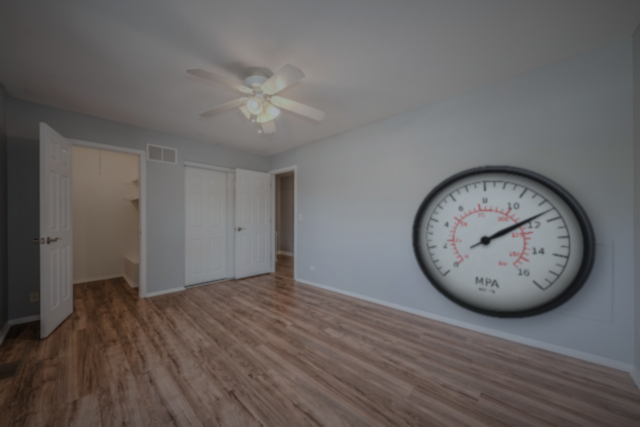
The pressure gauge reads 11.5 MPa
